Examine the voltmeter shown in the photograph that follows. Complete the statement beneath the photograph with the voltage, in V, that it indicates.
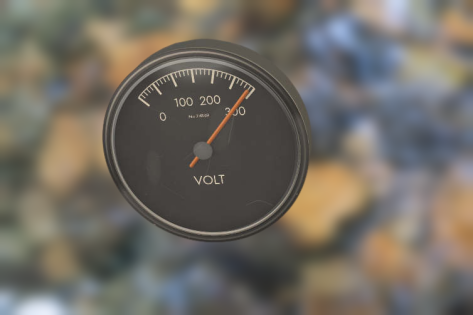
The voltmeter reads 290 V
